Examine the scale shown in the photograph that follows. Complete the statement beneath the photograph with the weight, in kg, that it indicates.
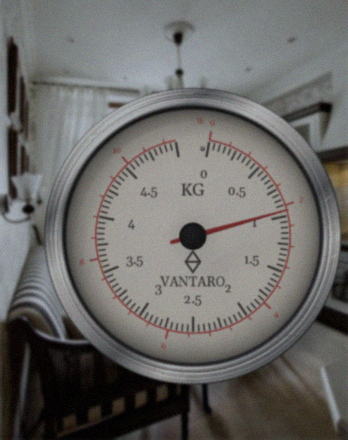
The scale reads 0.95 kg
